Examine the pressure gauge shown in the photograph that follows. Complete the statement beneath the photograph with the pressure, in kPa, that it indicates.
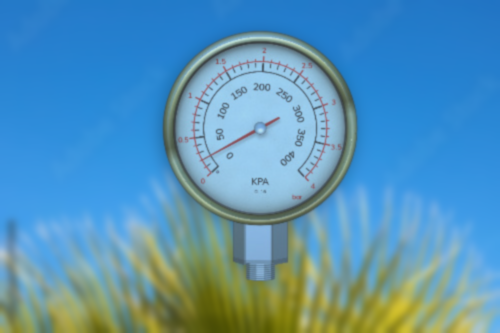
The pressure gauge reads 20 kPa
